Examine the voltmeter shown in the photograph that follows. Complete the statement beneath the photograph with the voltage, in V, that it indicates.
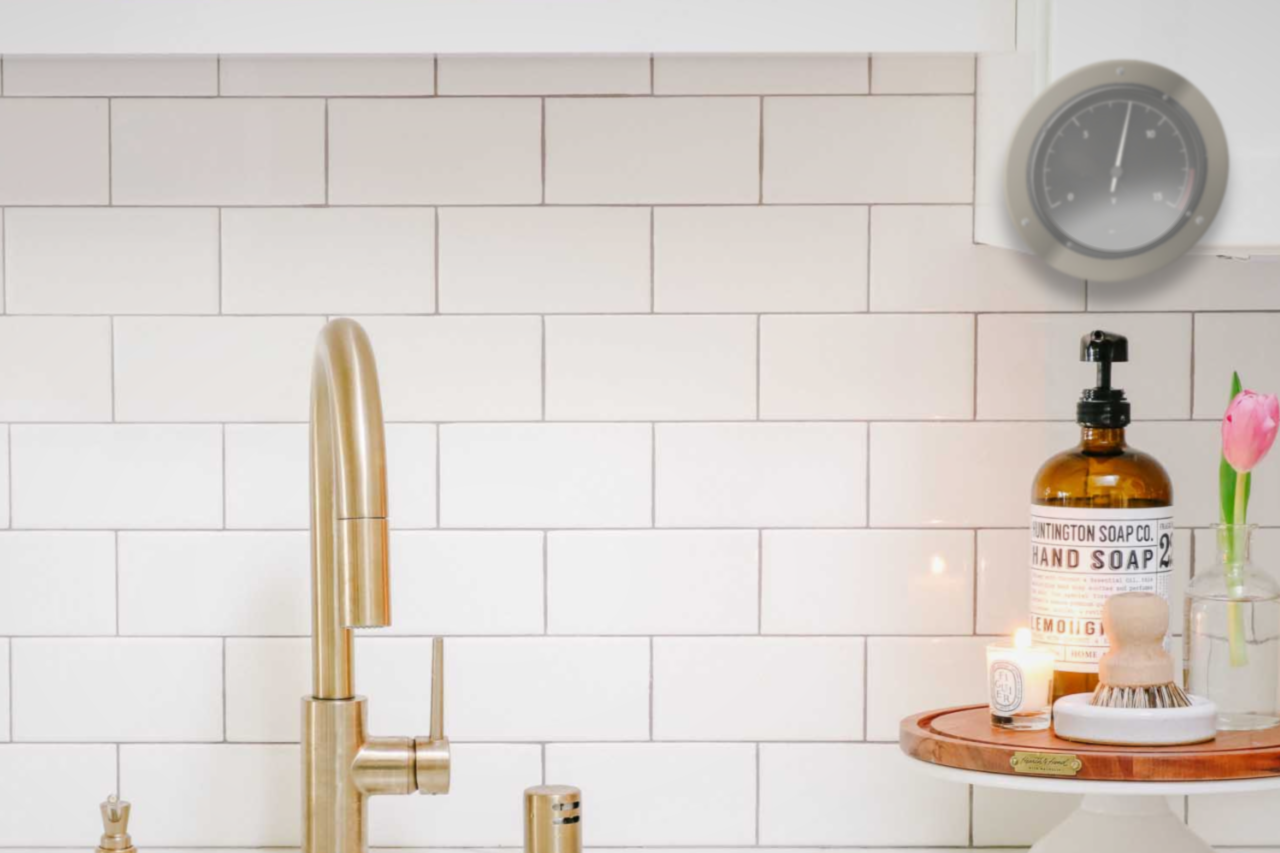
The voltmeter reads 8 V
